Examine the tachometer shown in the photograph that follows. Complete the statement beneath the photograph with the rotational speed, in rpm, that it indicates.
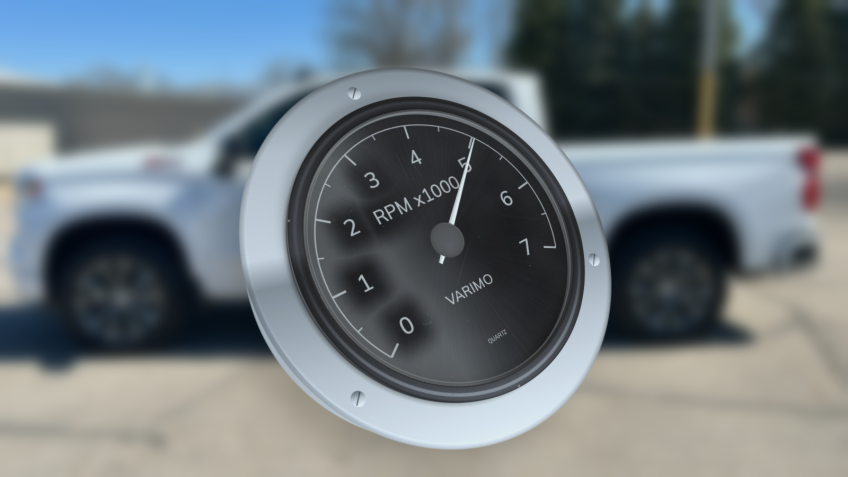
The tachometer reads 5000 rpm
